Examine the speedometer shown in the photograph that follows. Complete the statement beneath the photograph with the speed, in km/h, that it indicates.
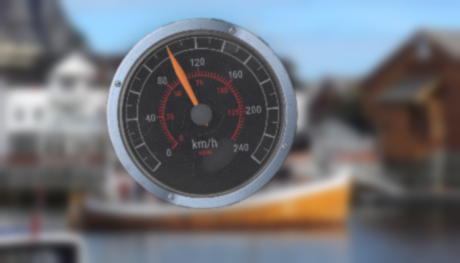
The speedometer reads 100 km/h
